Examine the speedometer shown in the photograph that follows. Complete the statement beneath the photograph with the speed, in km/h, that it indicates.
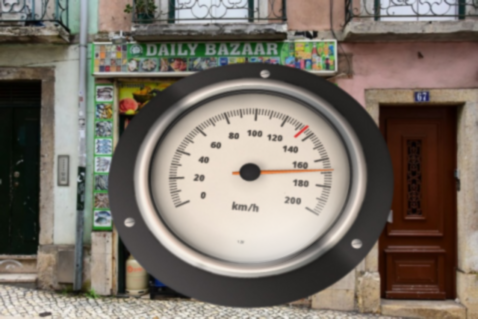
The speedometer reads 170 km/h
